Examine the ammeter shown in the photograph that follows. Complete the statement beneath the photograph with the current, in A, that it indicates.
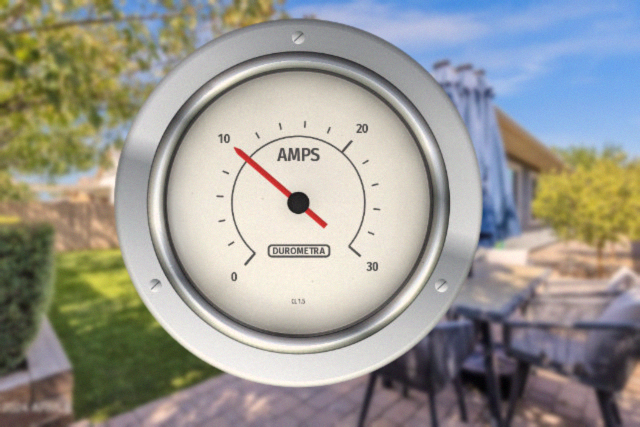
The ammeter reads 10 A
